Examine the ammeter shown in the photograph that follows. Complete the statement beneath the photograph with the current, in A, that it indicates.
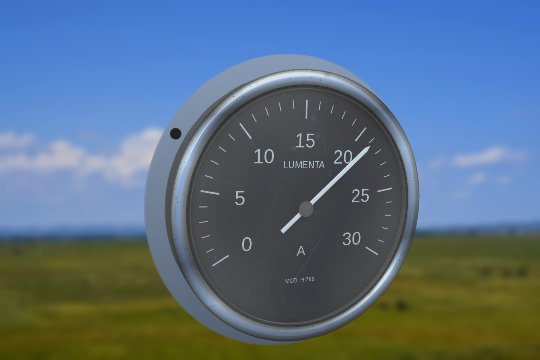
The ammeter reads 21 A
